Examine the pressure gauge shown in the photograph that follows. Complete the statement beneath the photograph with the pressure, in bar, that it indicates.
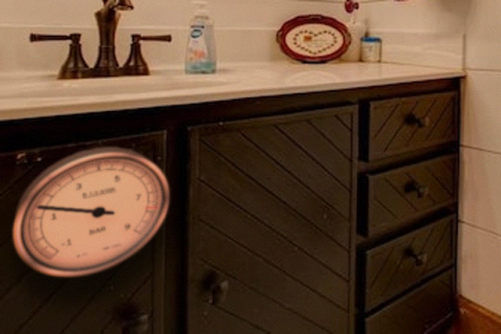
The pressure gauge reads 1.5 bar
